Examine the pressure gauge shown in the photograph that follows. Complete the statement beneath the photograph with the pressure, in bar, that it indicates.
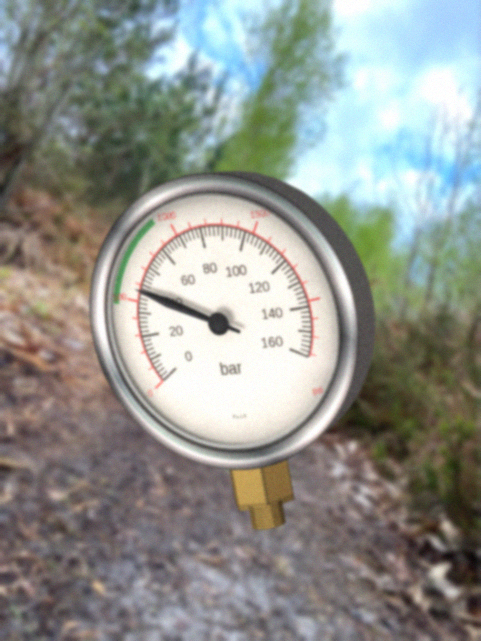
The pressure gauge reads 40 bar
